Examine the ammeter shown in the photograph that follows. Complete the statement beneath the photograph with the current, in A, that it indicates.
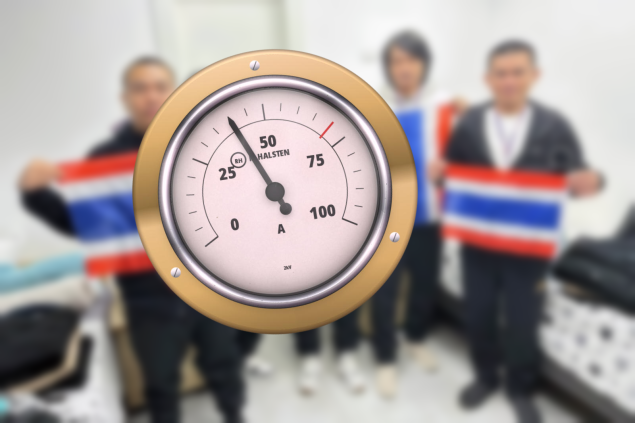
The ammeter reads 40 A
